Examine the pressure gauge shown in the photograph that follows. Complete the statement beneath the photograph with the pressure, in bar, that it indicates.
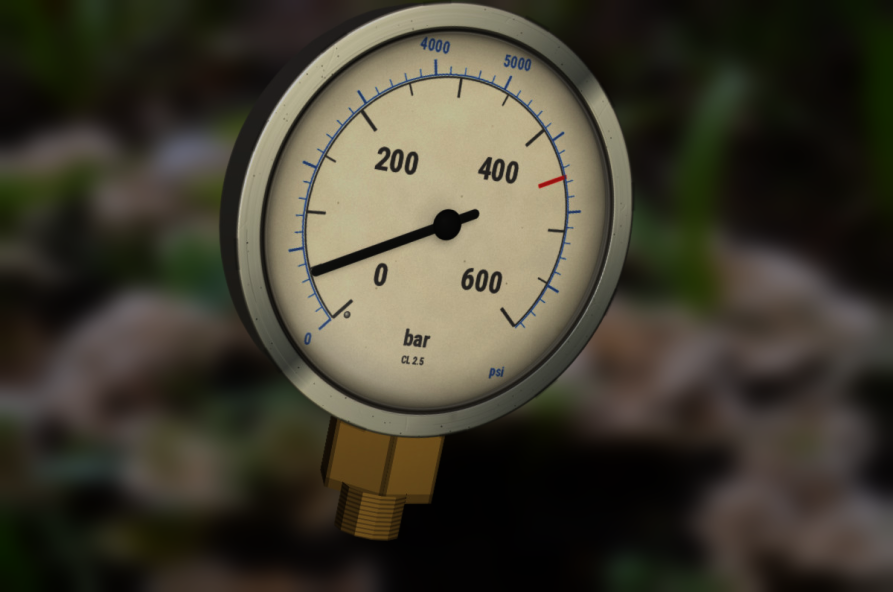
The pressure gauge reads 50 bar
